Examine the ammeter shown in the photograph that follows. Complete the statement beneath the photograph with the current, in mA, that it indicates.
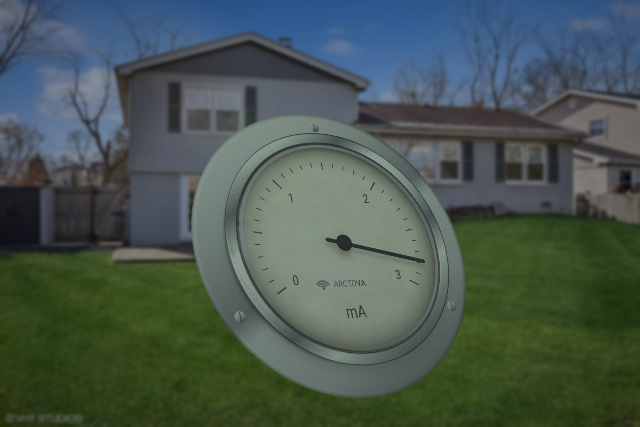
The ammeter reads 2.8 mA
